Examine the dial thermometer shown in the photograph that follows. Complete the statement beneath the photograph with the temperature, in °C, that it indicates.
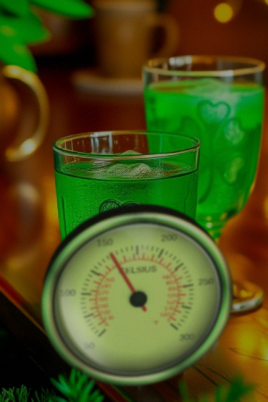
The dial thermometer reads 150 °C
